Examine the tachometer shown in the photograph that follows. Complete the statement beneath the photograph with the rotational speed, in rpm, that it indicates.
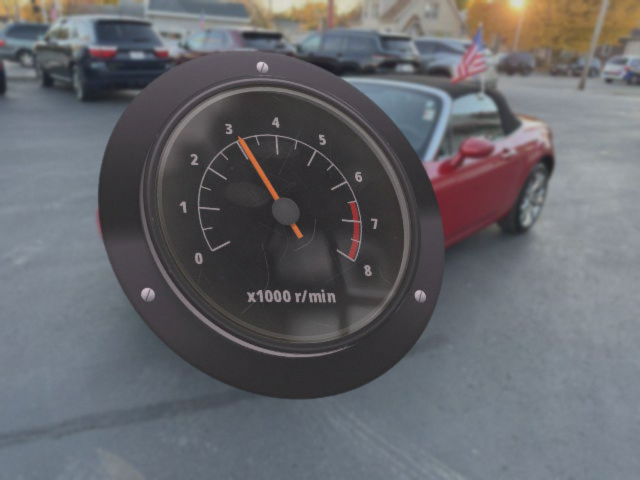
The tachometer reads 3000 rpm
